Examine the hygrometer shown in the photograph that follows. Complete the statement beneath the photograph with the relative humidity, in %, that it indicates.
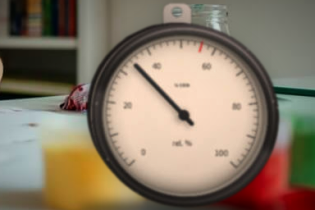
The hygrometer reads 34 %
